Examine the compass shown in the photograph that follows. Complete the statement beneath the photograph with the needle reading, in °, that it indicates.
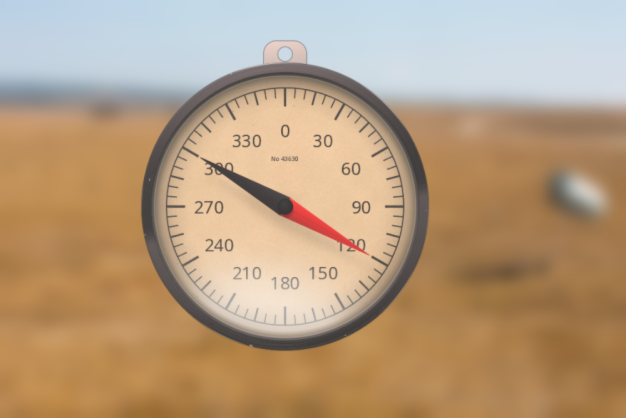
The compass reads 120 °
